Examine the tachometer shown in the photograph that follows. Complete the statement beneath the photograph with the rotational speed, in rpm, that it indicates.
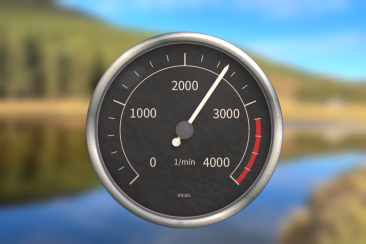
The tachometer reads 2500 rpm
